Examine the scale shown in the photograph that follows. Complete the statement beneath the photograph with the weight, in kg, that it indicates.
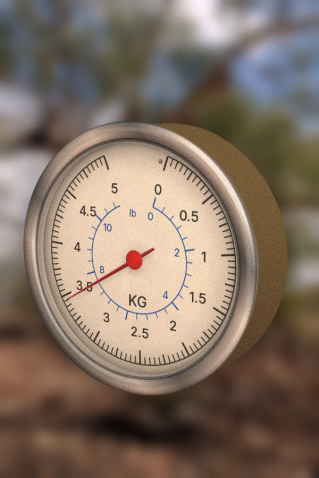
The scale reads 3.45 kg
